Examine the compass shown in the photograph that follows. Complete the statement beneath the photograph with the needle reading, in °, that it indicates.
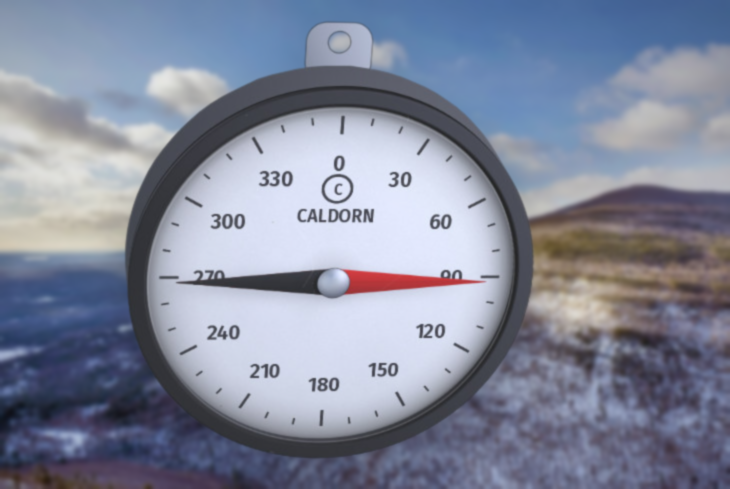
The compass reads 90 °
